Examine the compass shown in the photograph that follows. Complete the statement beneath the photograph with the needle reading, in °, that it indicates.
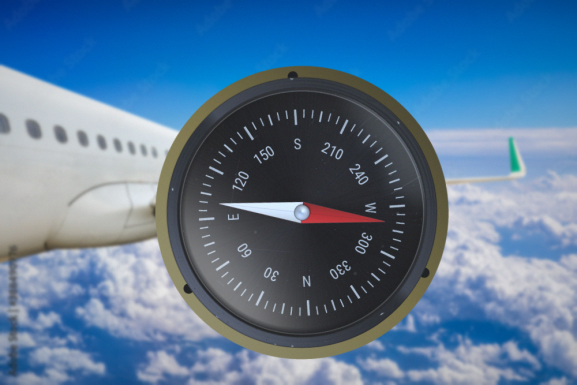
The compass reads 280 °
